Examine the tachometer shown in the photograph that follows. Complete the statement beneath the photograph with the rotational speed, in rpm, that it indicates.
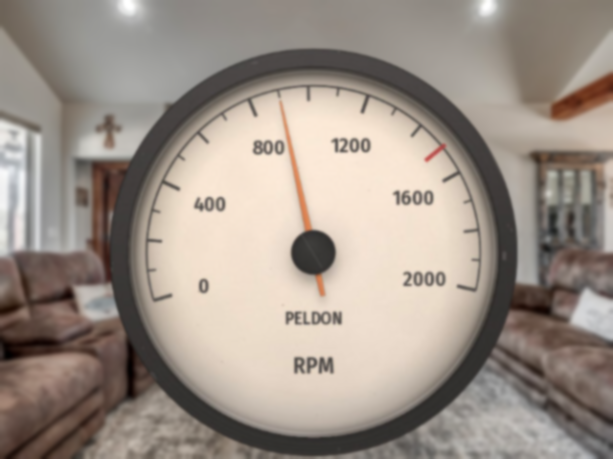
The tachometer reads 900 rpm
